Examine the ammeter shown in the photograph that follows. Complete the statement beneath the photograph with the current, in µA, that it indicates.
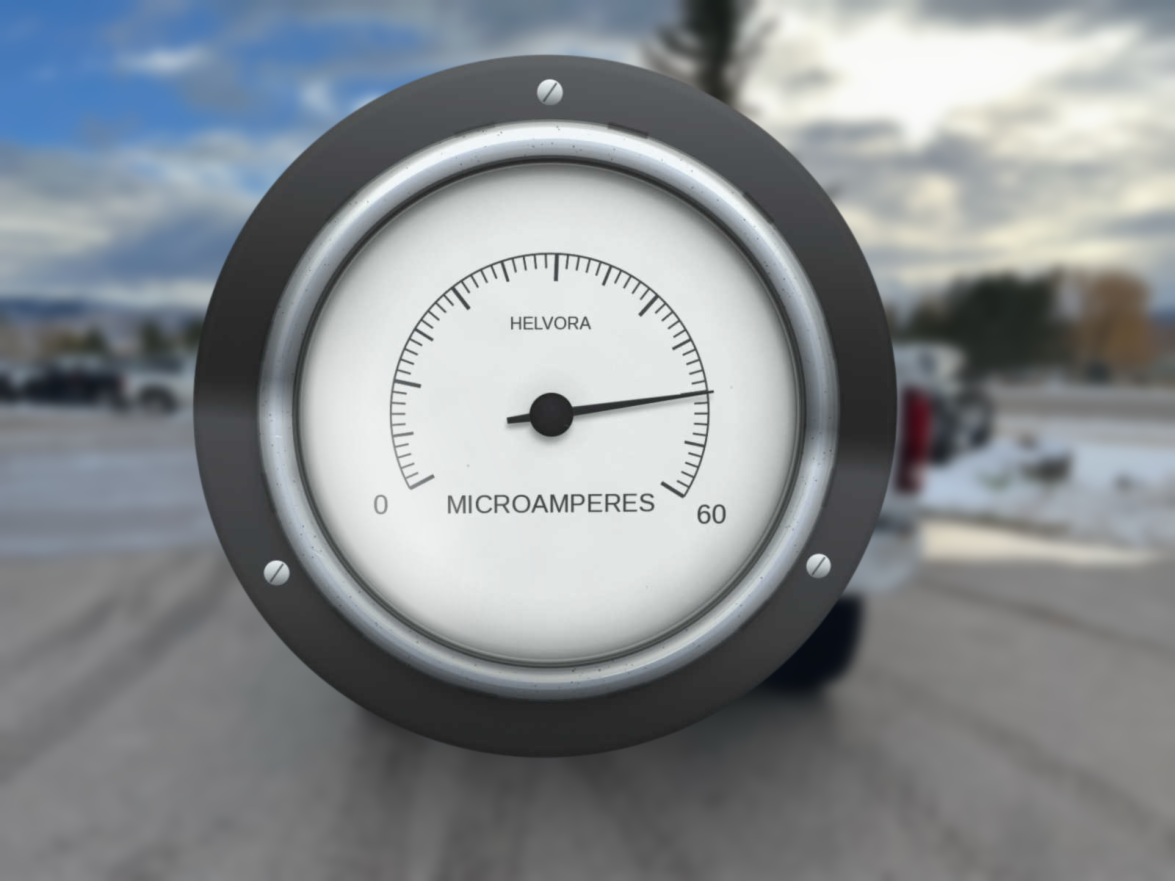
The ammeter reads 50 µA
